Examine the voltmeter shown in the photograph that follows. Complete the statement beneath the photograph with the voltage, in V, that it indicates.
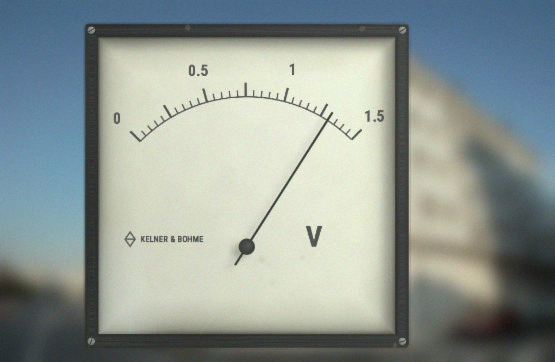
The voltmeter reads 1.3 V
